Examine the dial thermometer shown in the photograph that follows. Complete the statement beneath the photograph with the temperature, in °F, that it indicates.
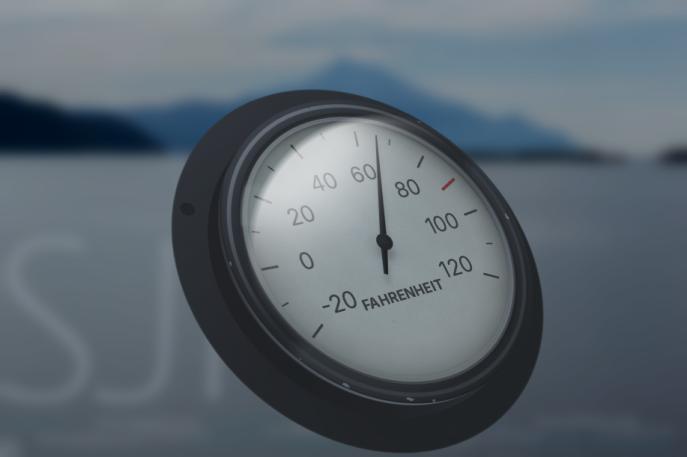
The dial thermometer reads 65 °F
